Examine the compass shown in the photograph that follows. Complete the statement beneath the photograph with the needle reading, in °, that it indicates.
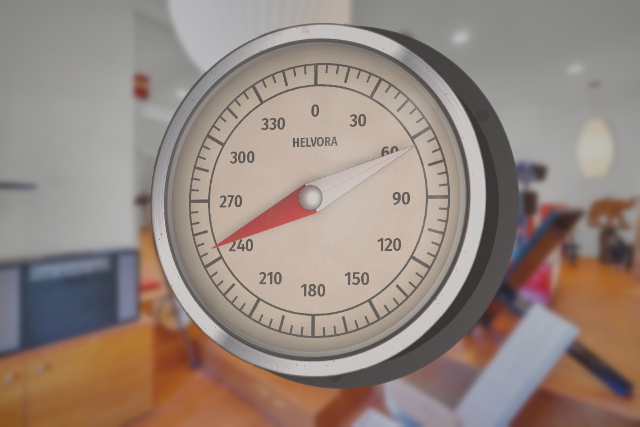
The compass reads 245 °
